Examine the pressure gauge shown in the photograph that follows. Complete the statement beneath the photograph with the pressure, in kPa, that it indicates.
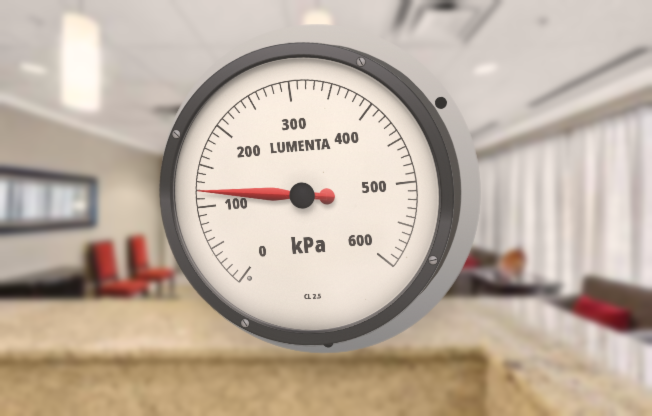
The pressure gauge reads 120 kPa
